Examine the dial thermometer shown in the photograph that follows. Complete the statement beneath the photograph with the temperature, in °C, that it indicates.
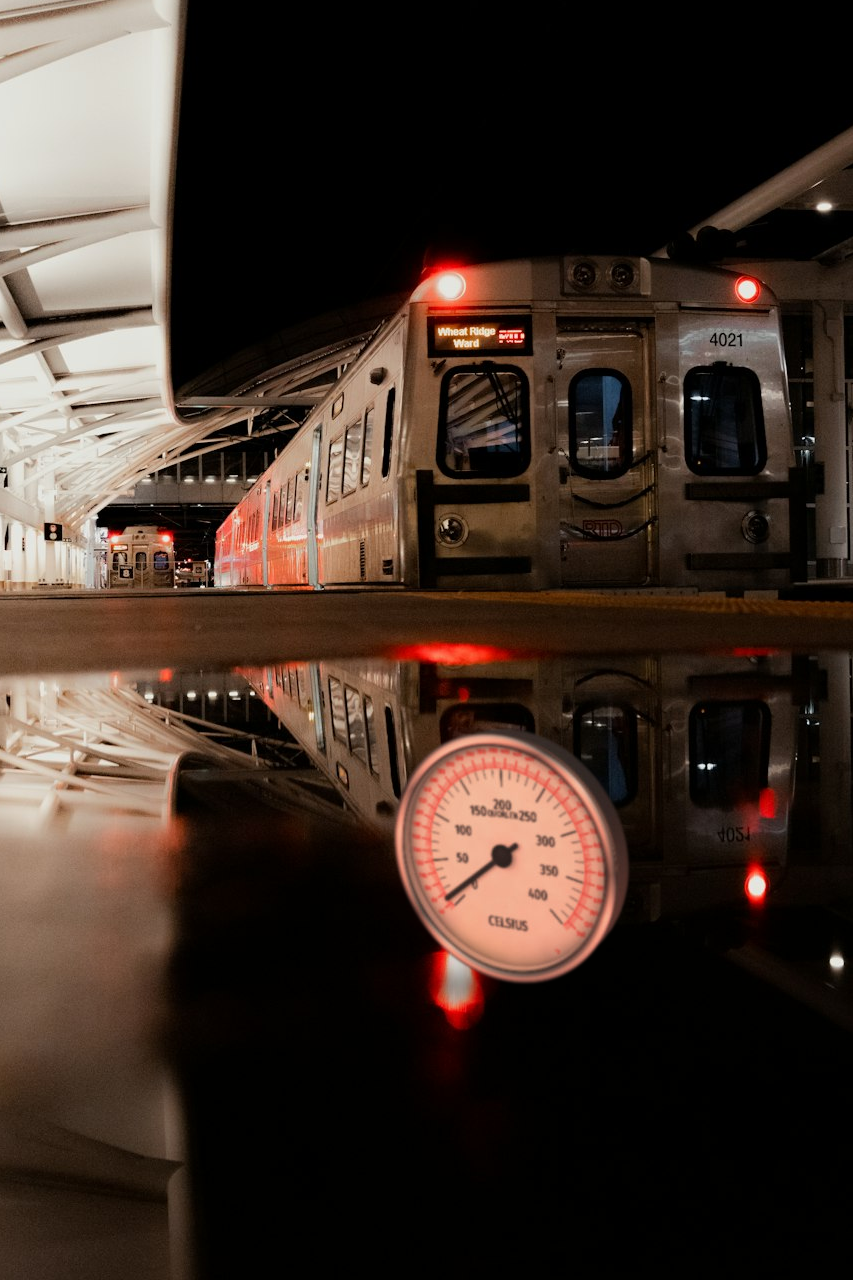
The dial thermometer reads 10 °C
